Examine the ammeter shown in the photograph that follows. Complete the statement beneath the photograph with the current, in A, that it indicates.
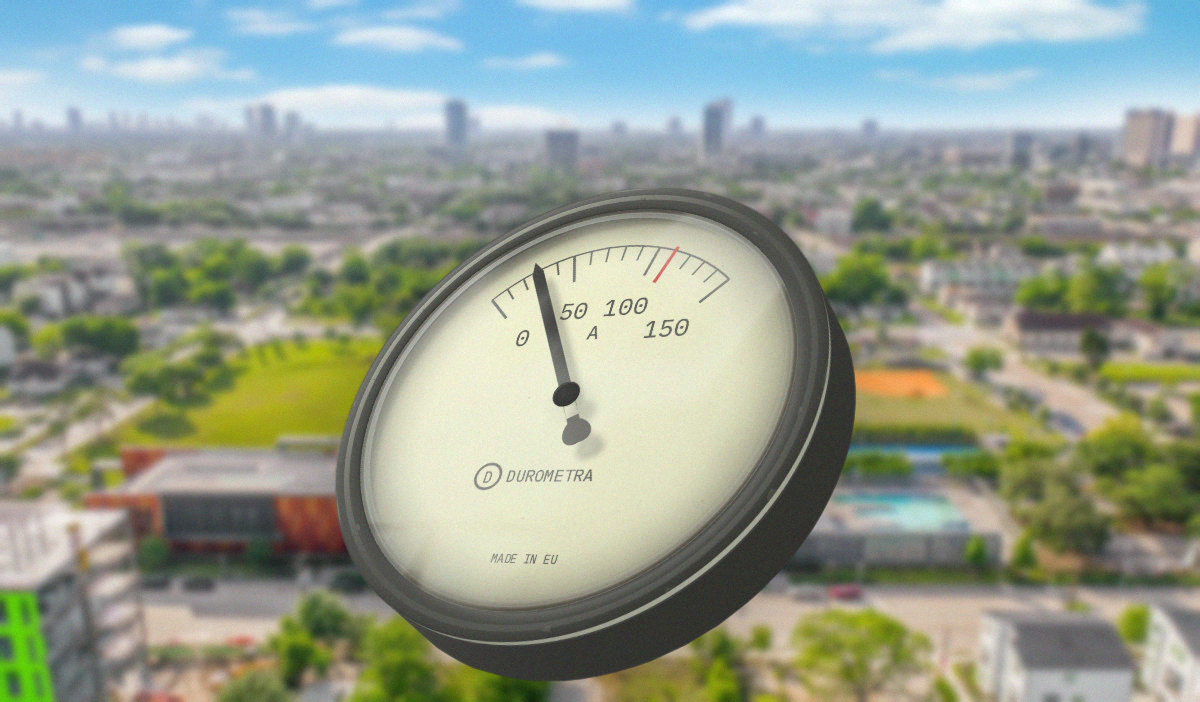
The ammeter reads 30 A
